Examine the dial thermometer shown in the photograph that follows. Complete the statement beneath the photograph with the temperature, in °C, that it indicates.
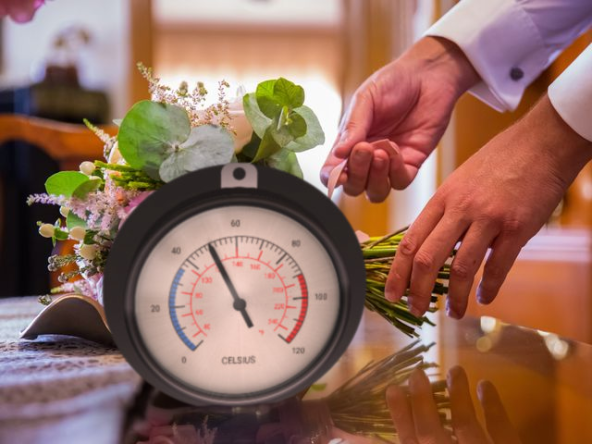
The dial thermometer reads 50 °C
